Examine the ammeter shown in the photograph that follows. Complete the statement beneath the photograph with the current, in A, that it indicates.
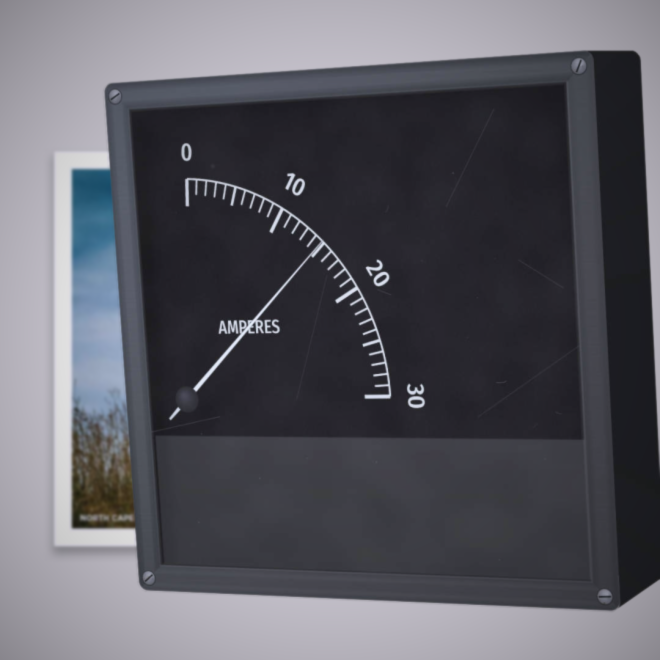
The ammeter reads 15 A
